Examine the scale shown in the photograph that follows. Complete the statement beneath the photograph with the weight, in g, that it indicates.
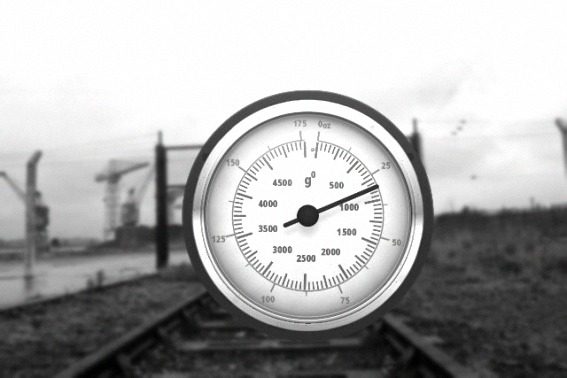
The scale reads 850 g
